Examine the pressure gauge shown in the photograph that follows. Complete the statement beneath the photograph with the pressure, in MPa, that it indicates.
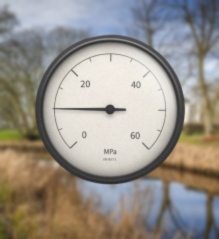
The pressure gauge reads 10 MPa
